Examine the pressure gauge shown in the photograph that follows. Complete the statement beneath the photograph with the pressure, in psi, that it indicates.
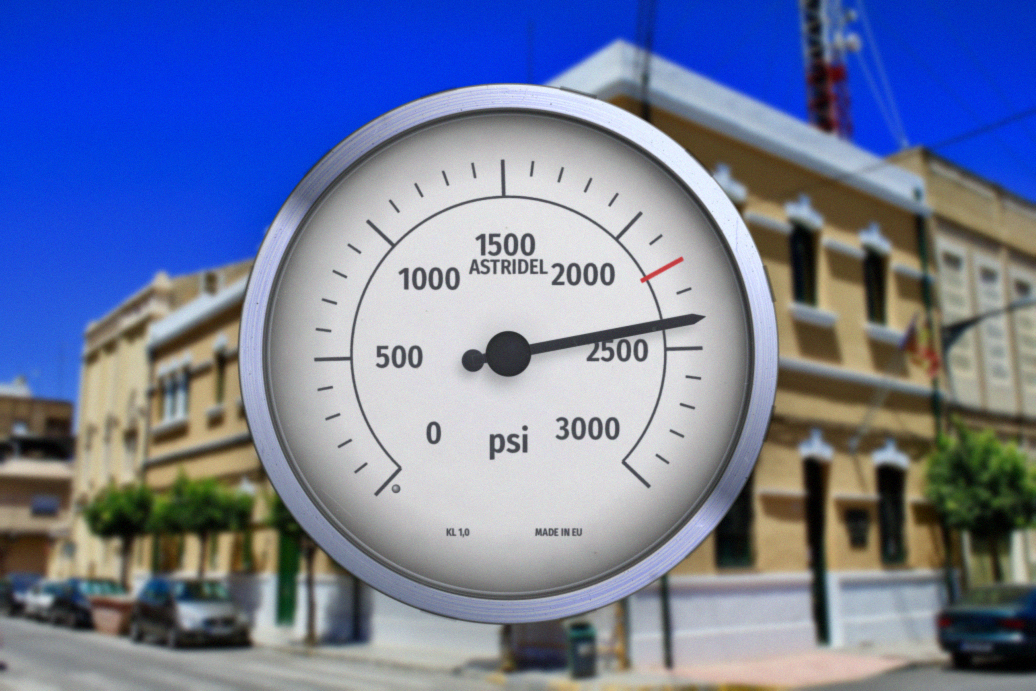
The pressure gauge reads 2400 psi
